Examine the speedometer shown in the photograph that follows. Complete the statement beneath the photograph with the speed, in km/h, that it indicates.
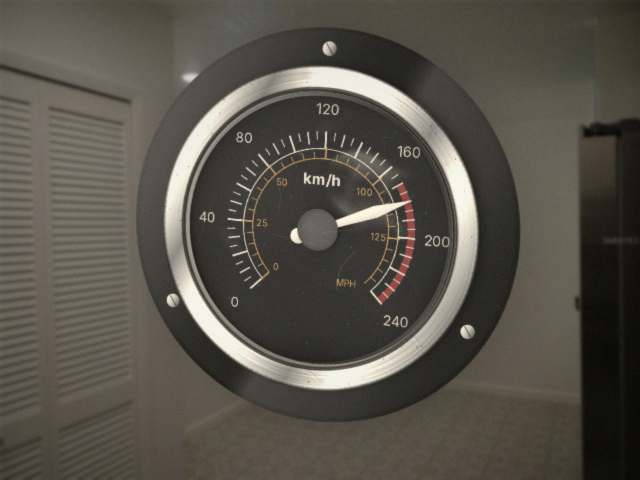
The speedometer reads 180 km/h
